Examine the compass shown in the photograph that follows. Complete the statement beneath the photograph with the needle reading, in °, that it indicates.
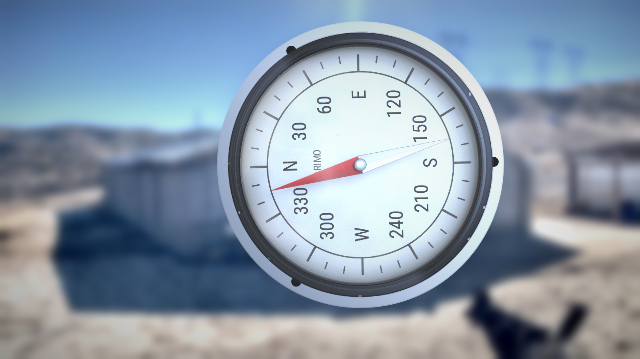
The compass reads 345 °
